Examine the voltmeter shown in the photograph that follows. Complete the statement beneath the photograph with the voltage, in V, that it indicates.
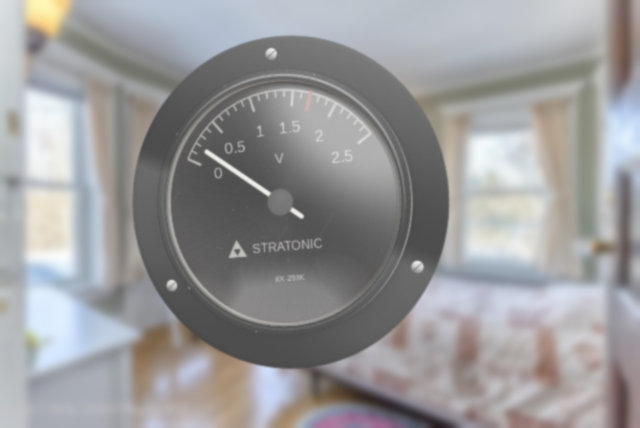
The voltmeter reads 0.2 V
